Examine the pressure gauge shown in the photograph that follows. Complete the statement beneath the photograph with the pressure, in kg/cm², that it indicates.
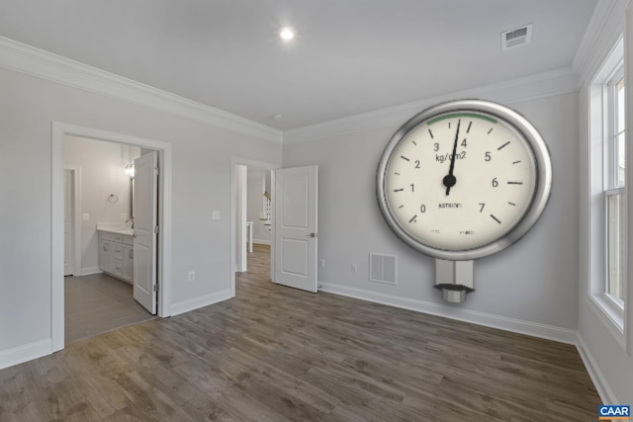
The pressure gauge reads 3.75 kg/cm²
